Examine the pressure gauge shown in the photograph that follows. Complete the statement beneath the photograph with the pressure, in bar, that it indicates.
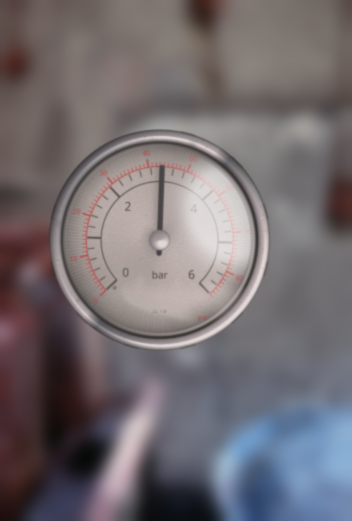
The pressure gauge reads 3 bar
